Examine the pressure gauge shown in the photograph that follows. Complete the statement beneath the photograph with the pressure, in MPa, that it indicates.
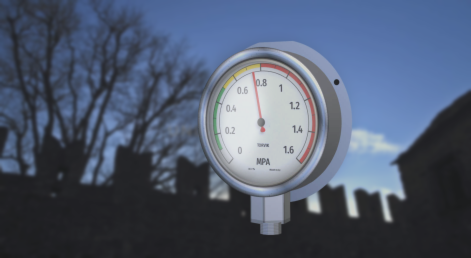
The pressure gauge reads 0.75 MPa
